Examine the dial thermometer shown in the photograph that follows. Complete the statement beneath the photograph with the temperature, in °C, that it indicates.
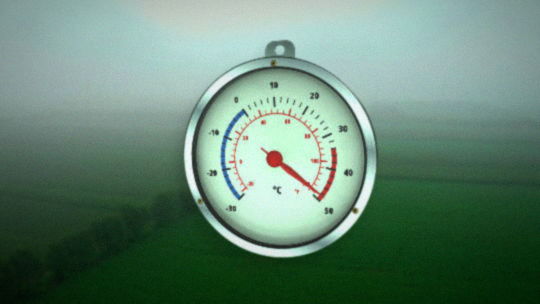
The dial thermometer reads 48 °C
